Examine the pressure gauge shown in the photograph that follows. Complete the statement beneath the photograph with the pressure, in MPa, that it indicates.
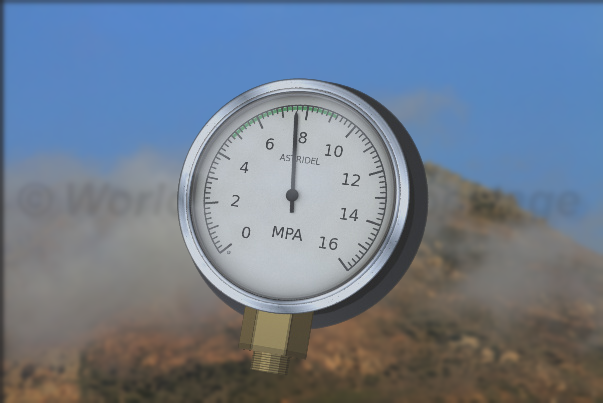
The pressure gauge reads 7.6 MPa
